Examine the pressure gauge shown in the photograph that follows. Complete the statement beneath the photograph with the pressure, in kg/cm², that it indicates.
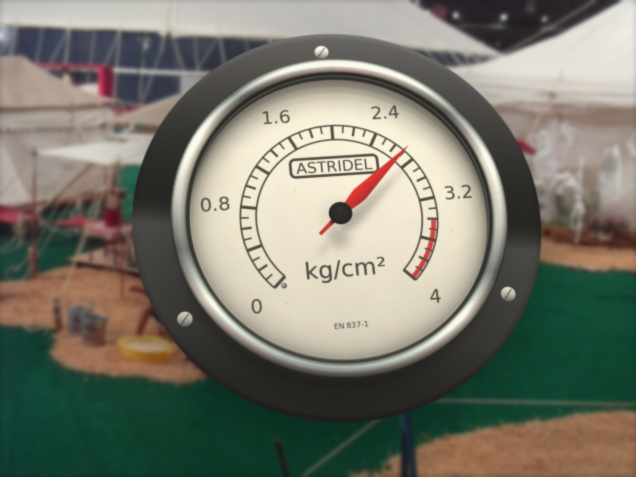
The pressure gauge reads 2.7 kg/cm²
